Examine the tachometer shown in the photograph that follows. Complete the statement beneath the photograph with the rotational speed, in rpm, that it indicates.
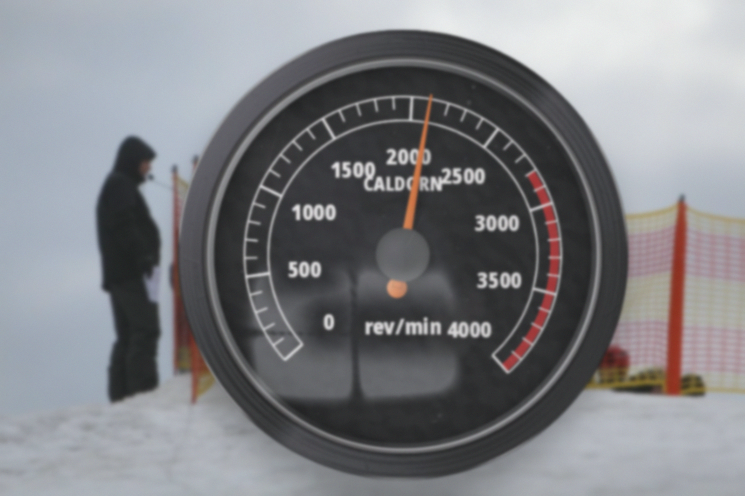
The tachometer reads 2100 rpm
